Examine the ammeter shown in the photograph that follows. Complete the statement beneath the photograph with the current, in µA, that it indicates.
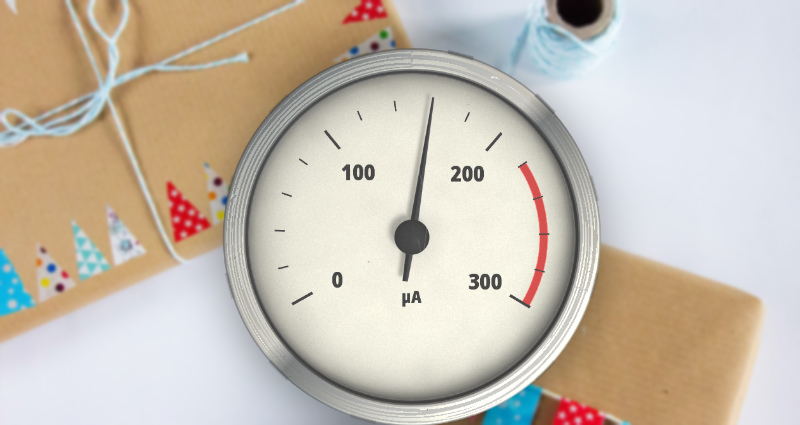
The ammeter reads 160 µA
